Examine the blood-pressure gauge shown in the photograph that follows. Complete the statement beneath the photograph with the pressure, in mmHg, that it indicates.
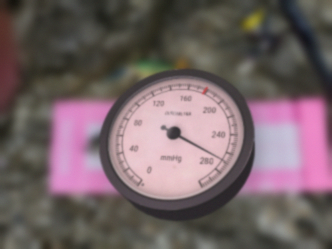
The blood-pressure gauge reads 270 mmHg
